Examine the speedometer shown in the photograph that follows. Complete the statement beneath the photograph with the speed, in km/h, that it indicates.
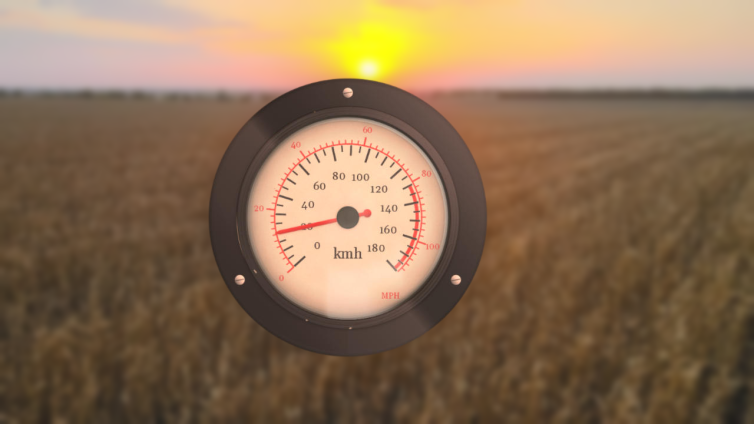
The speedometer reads 20 km/h
